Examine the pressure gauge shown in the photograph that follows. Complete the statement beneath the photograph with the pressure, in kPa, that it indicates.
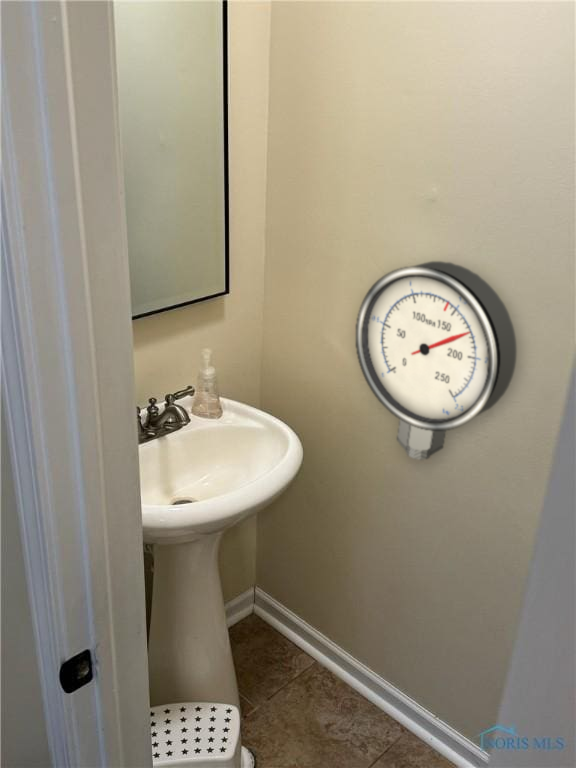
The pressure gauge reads 175 kPa
